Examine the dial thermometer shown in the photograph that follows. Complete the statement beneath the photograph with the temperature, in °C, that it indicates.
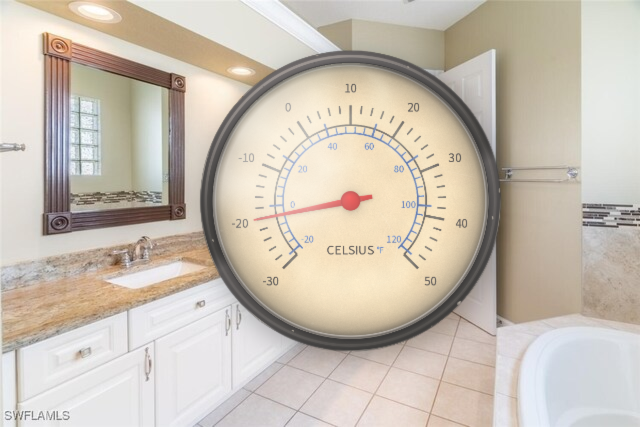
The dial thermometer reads -20 °C
